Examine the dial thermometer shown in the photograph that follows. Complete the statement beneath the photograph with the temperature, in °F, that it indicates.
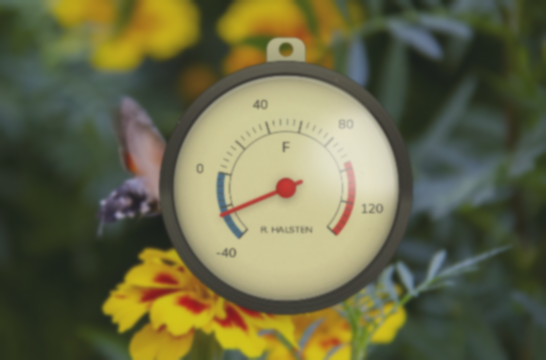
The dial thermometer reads -24 °F
